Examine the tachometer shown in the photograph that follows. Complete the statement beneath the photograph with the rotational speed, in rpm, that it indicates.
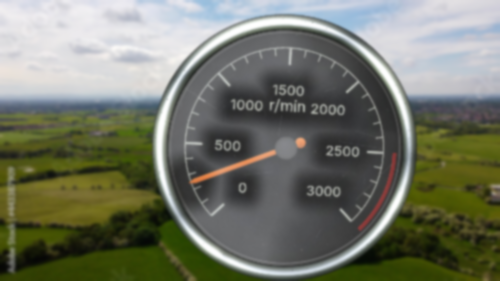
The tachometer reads 250 rpm
